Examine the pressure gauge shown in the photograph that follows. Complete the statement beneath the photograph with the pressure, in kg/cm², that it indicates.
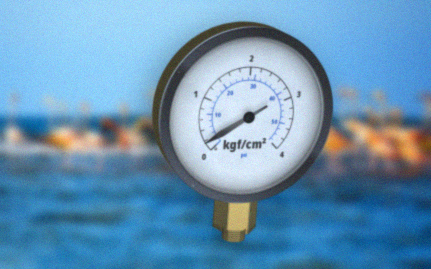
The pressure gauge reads 0.2 kg/cm²
